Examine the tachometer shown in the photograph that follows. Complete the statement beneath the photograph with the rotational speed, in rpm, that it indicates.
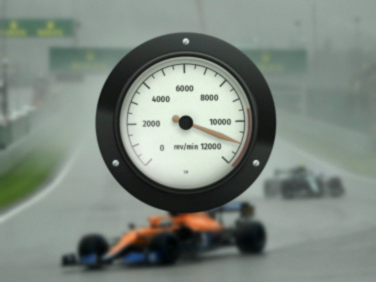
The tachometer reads 11000 rpm
